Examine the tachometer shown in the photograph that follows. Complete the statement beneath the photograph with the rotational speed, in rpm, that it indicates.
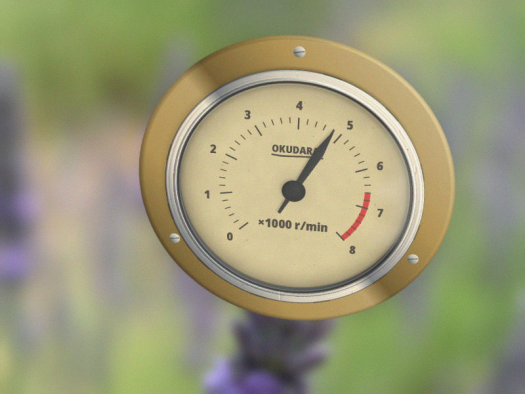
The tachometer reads 4800 rpm
